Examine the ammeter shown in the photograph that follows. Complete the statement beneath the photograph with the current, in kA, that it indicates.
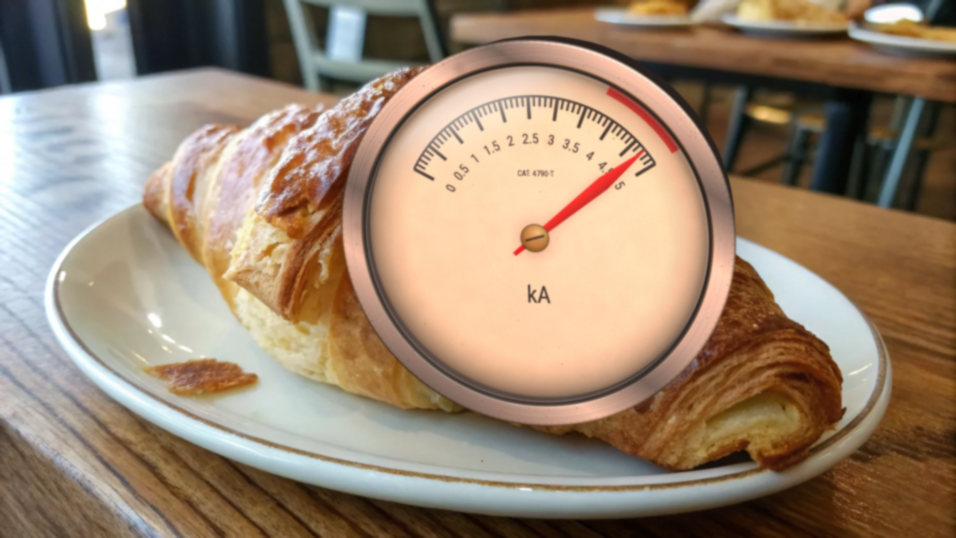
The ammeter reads 4.7 kA
